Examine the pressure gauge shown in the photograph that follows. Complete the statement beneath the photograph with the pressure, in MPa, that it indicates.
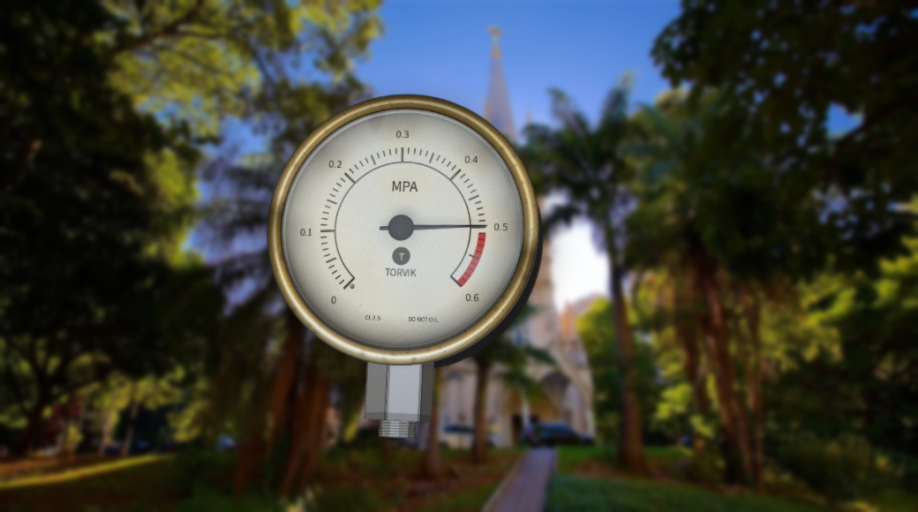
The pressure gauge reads 0.5 MPa
